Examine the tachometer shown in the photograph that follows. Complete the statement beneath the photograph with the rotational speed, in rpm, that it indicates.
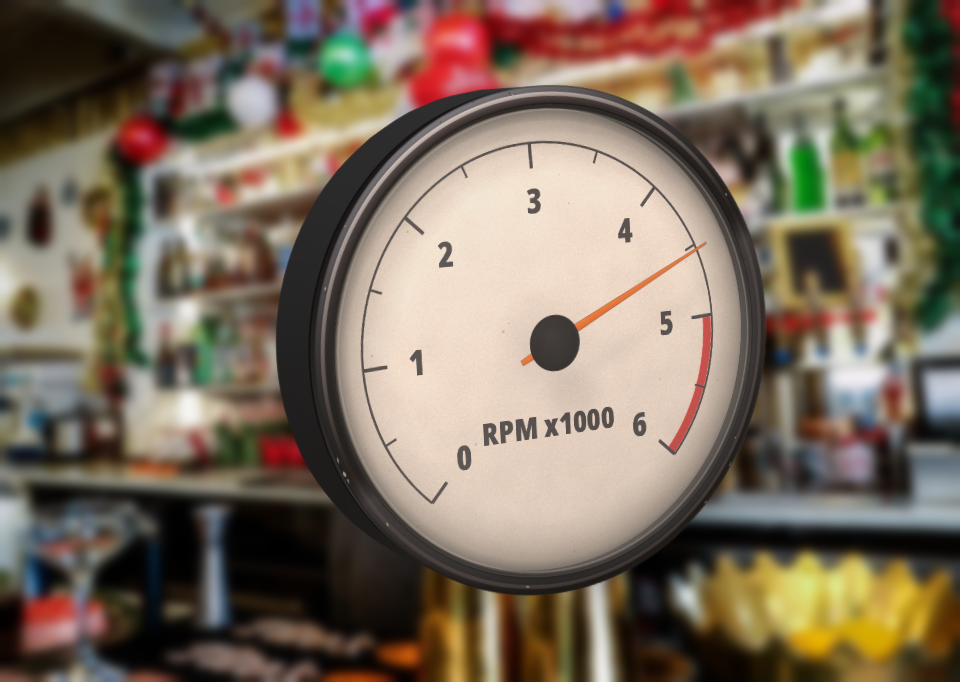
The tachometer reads 4500 rpm
